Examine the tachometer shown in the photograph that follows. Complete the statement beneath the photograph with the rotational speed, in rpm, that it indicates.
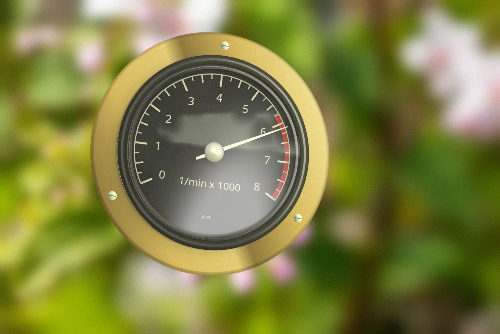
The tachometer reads 6125 rpm
